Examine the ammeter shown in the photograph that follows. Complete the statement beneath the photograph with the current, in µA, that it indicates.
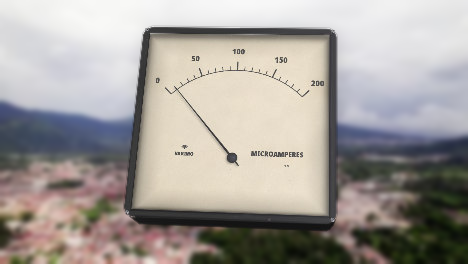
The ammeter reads 10 µA
